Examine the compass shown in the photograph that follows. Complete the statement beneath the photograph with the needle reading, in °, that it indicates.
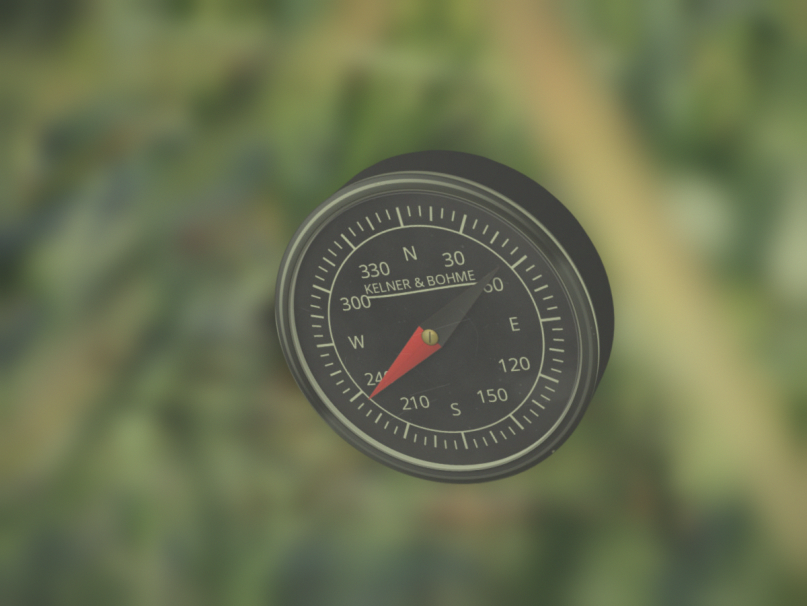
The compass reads 235 °
